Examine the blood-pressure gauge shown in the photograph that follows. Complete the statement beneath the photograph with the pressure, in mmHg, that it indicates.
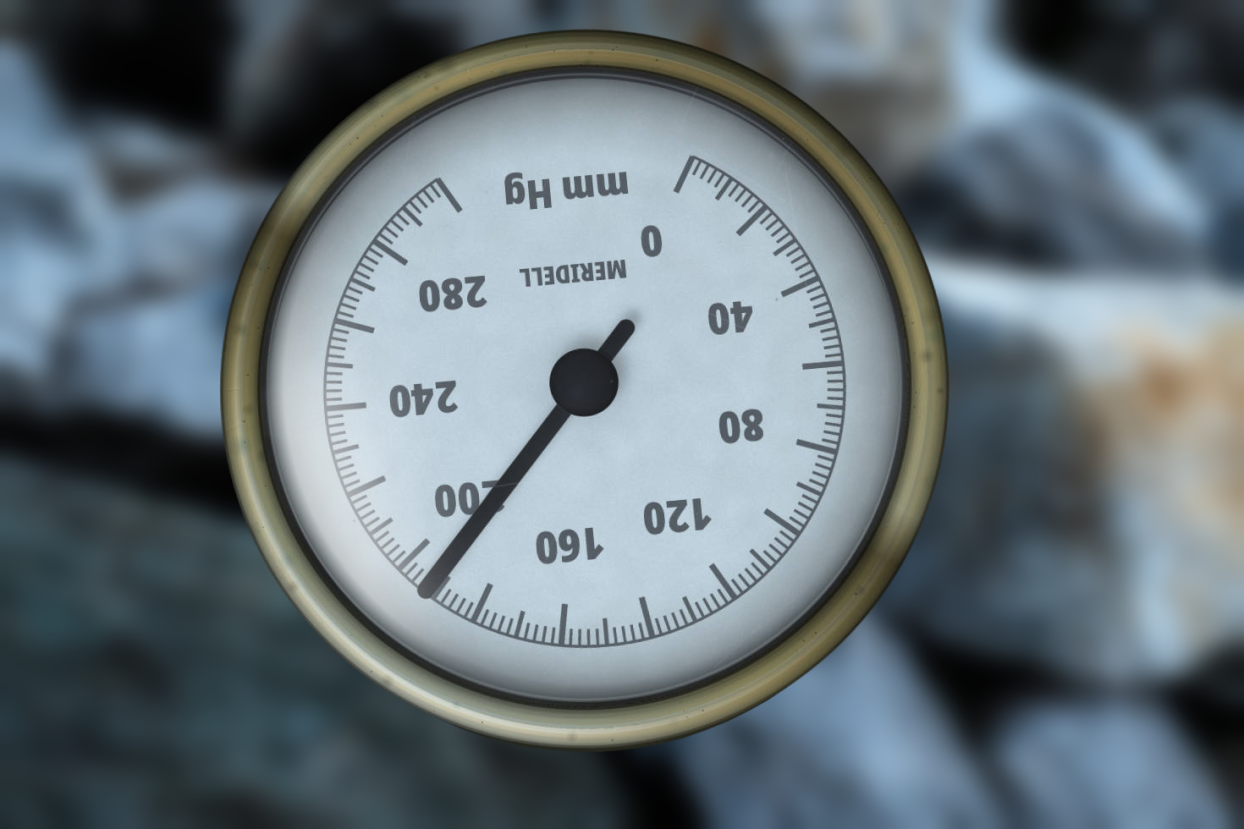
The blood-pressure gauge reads 192 mmHg
